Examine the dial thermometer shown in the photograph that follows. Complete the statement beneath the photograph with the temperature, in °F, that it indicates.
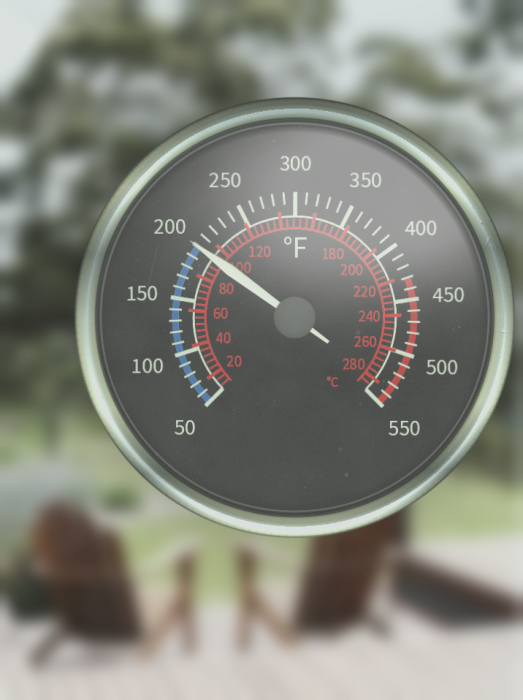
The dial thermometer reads 200 °F
